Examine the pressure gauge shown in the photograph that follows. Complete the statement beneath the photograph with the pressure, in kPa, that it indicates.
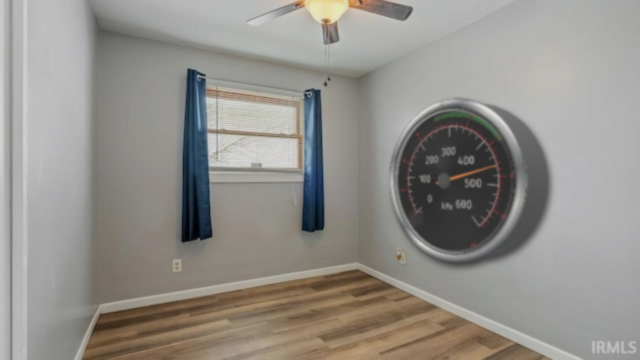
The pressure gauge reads 460 kPa
